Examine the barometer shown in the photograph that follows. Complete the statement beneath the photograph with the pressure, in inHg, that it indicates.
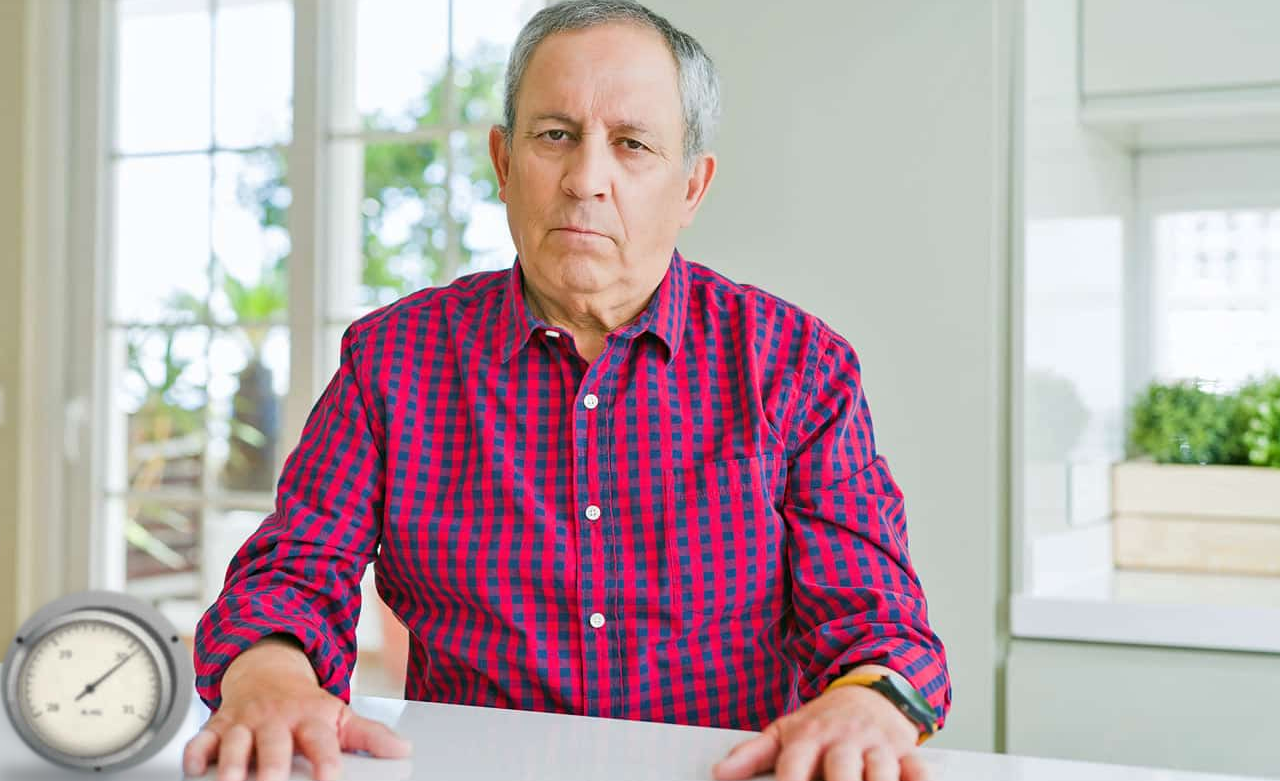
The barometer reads 30.1 inHg
